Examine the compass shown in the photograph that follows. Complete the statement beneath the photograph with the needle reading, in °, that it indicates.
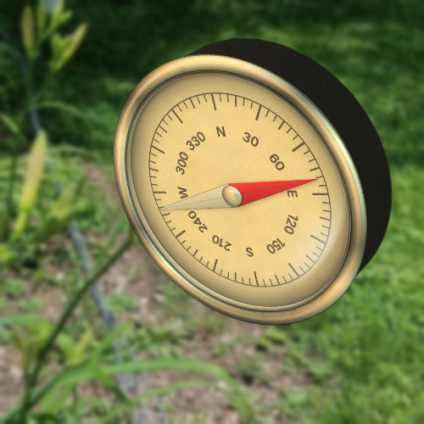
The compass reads 80 °
